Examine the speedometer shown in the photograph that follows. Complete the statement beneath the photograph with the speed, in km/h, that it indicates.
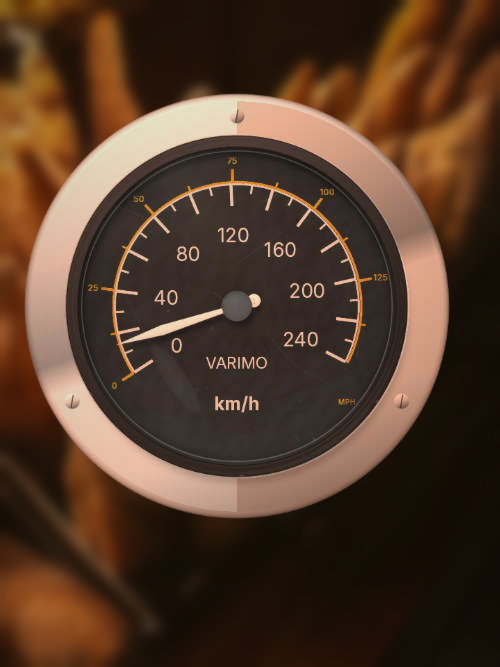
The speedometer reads 15 km/h
